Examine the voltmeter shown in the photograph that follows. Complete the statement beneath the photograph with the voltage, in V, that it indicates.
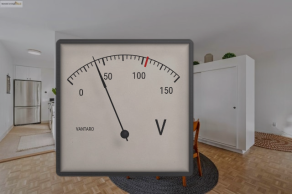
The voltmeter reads 40 V
